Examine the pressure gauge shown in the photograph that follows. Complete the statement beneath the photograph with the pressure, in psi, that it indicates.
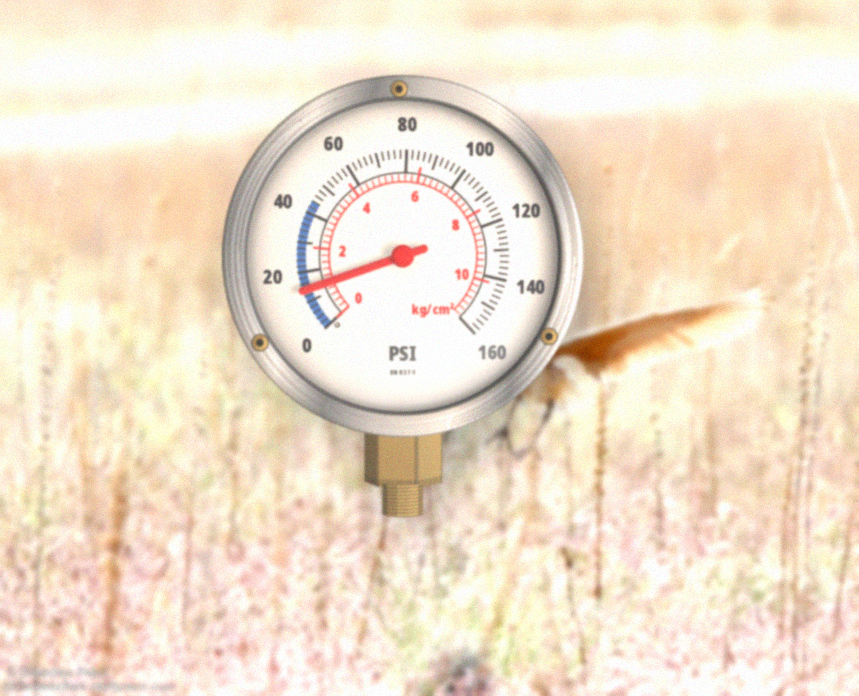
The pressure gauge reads 14 psi
